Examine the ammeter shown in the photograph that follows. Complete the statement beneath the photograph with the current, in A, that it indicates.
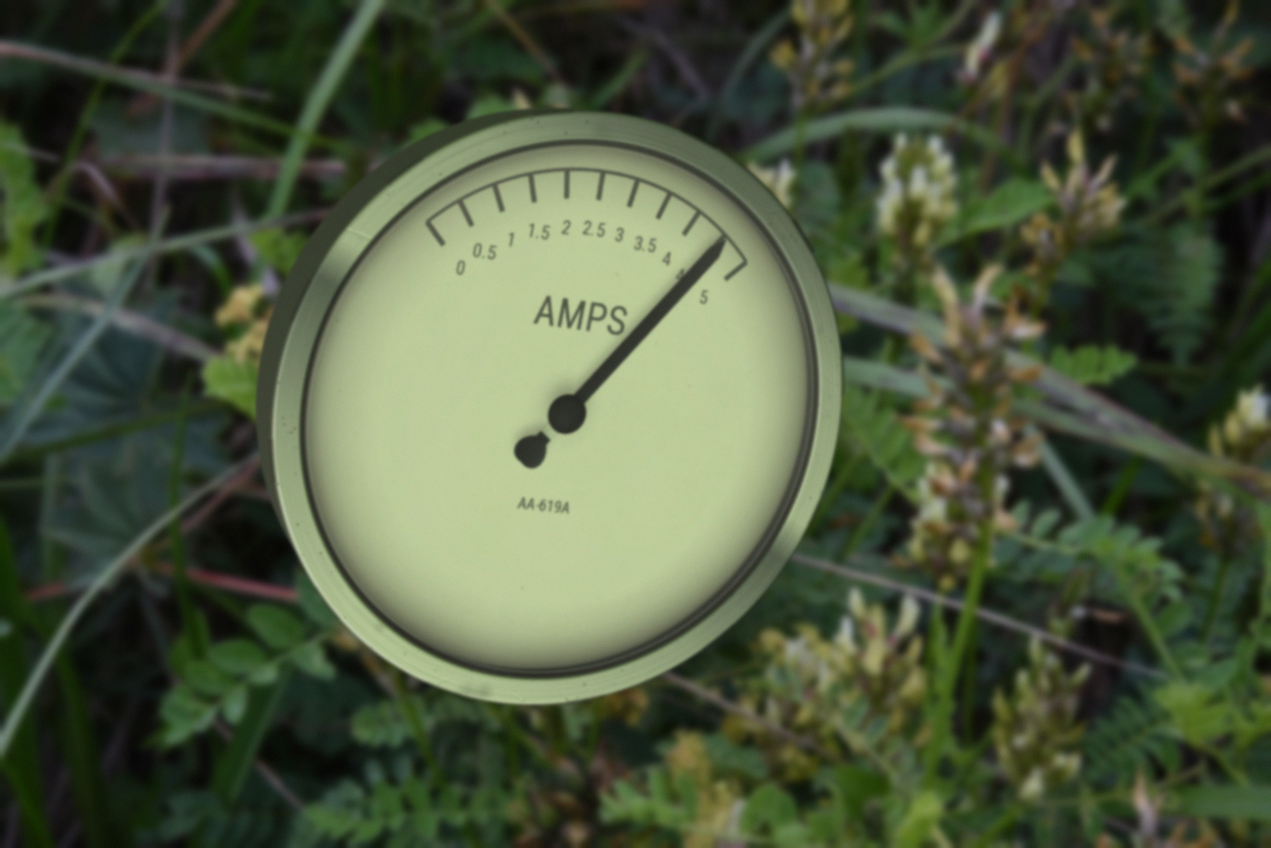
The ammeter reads 4.5 A
